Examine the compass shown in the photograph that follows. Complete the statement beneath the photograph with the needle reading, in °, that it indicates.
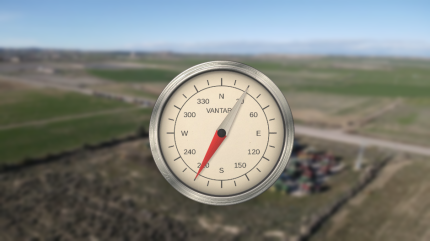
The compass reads 210 °
